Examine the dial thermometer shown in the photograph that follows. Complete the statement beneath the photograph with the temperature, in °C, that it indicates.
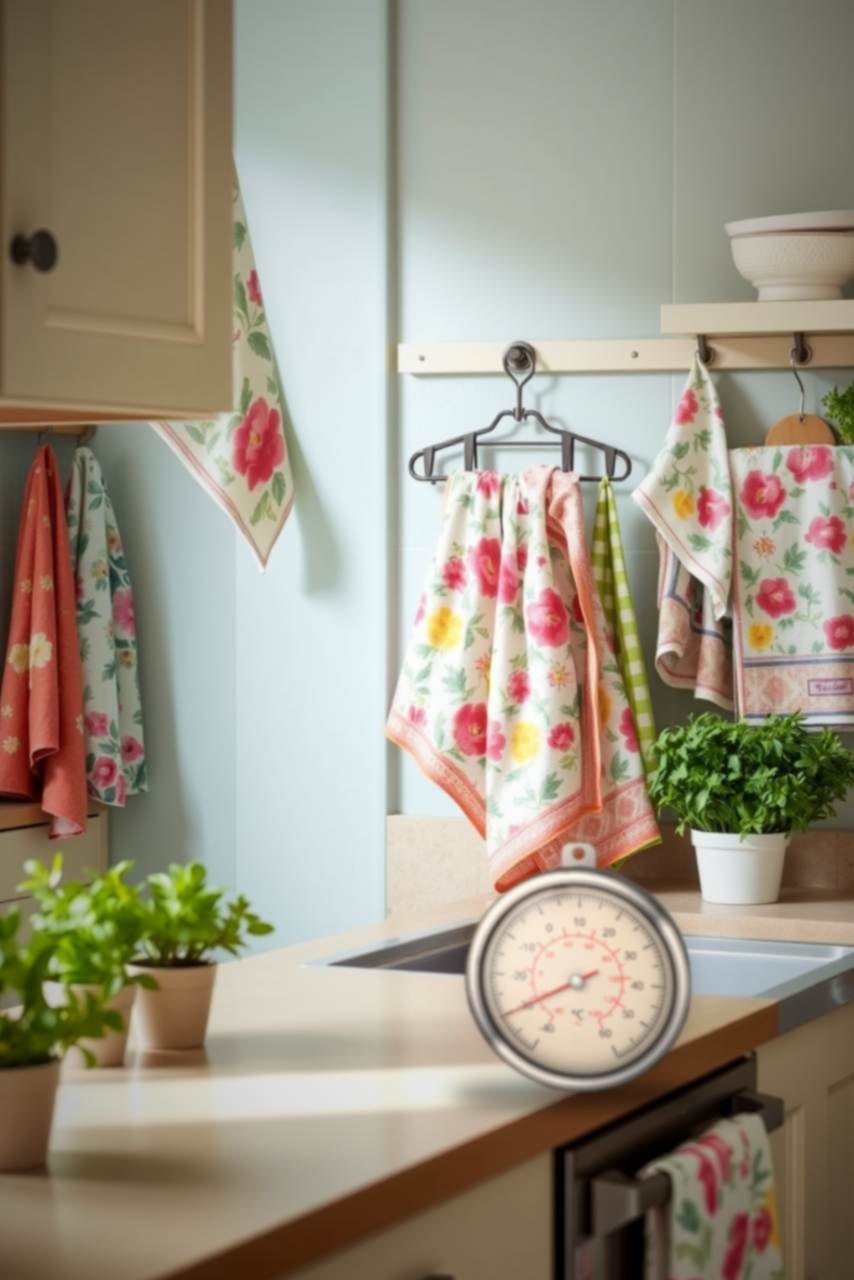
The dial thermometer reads -30 °C
